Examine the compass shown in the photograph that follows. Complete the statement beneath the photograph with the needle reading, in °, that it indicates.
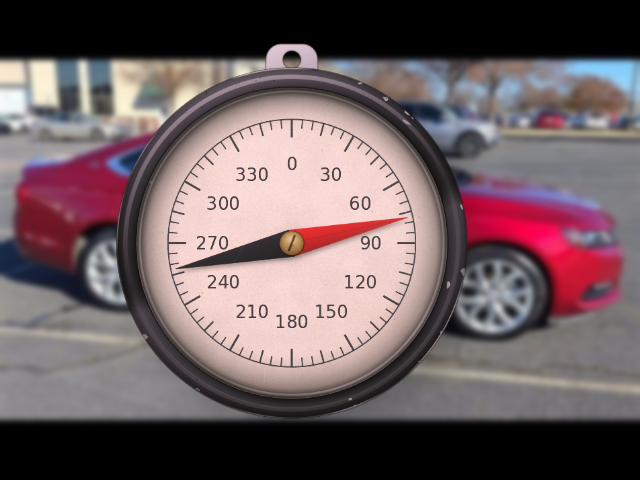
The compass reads 77.5 °
